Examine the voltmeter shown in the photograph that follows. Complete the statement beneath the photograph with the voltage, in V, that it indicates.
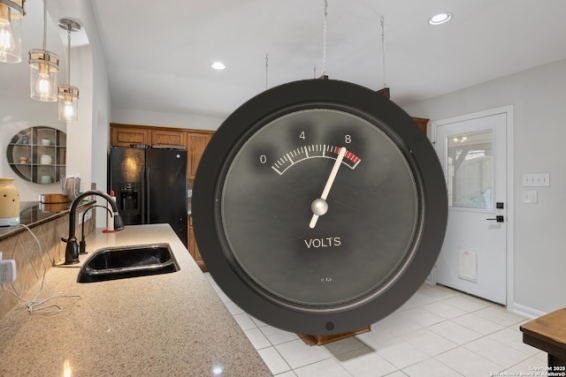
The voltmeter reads 8 V
